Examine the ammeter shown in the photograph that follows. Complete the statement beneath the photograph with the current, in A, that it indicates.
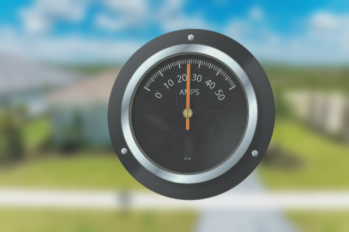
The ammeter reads 25 A
